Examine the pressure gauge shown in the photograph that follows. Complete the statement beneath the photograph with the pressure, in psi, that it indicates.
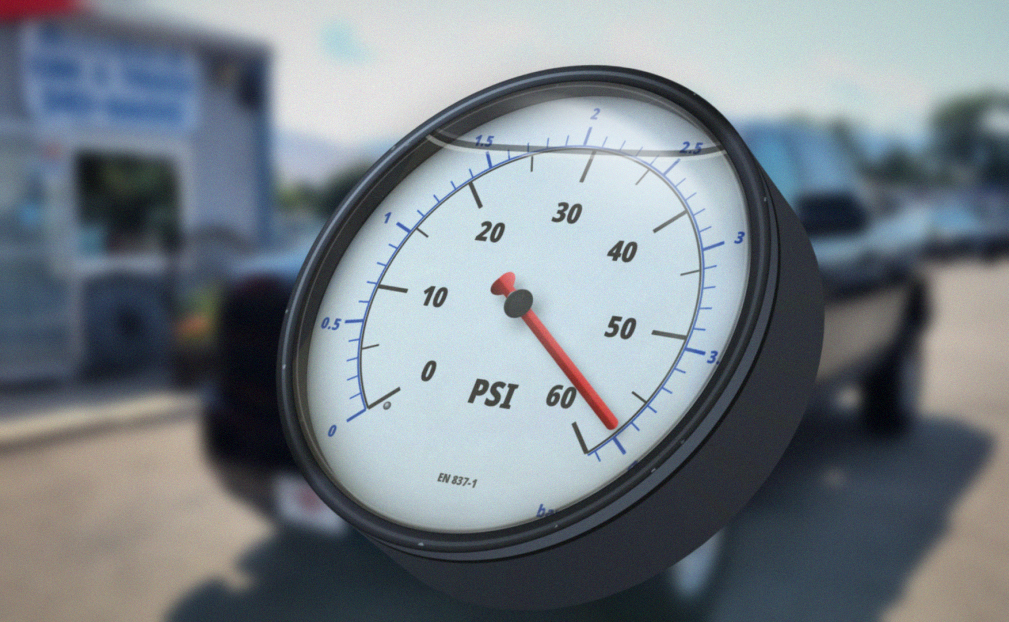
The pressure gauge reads 57.5 psi
